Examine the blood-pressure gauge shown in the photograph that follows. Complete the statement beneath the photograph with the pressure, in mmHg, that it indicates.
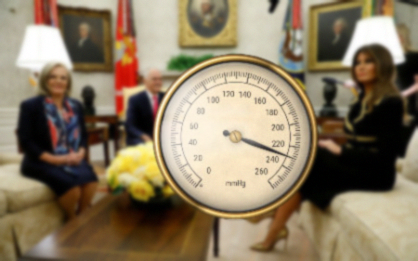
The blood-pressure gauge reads 230 mmHg
